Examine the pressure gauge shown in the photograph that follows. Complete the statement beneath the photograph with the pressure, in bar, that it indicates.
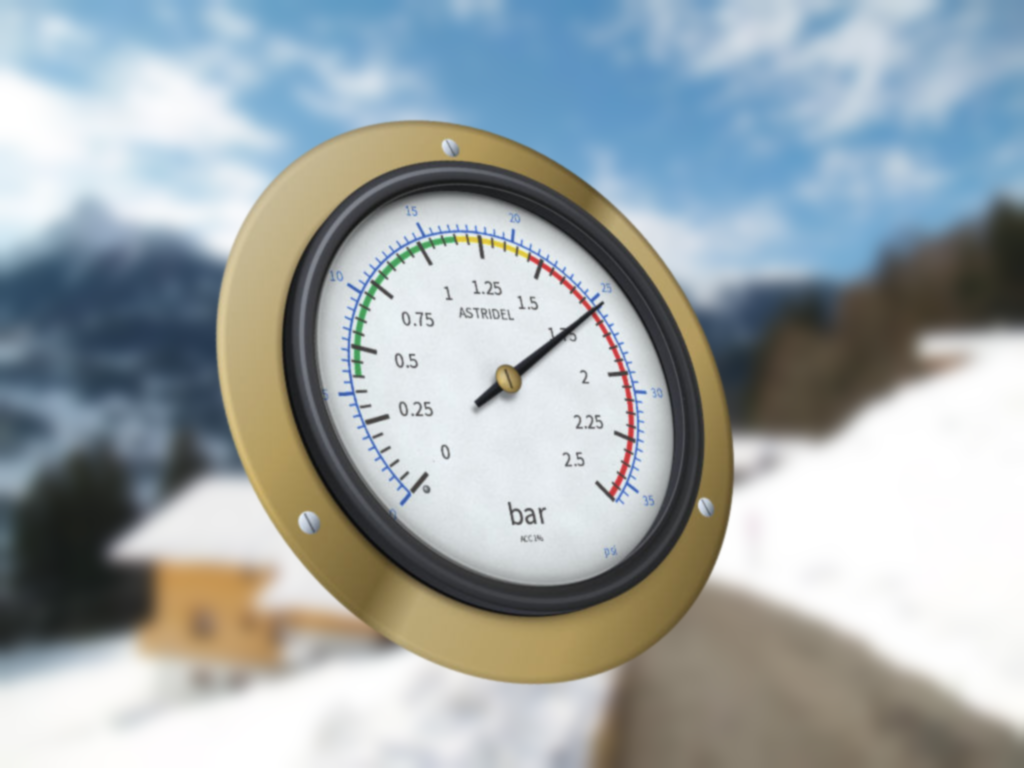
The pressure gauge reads 1.75 bar
